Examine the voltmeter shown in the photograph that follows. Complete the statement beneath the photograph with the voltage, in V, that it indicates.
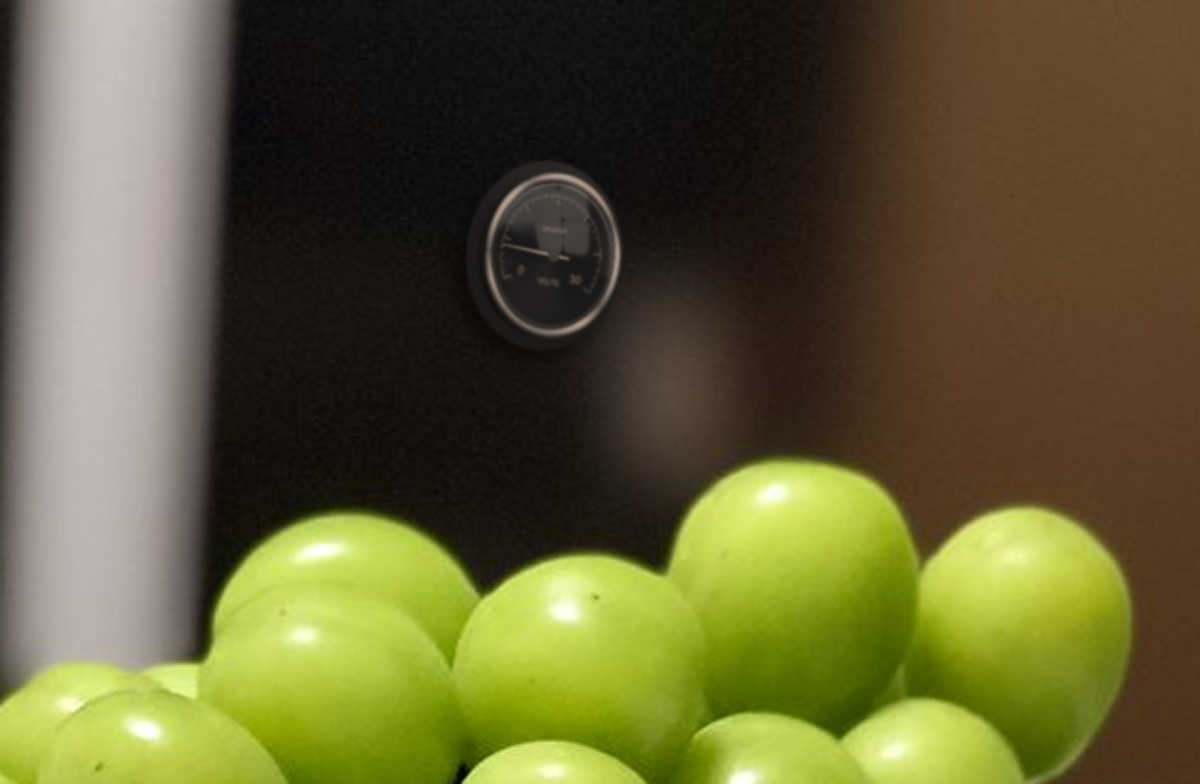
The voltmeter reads 4 V
